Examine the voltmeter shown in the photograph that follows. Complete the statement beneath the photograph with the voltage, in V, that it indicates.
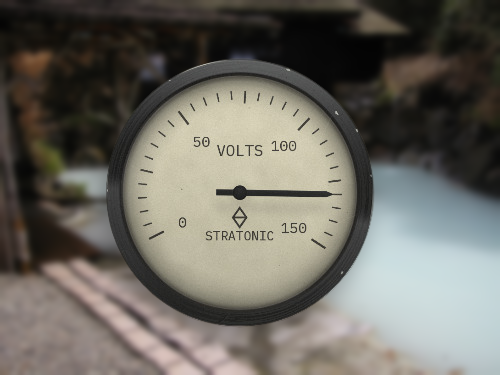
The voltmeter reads 130 V
